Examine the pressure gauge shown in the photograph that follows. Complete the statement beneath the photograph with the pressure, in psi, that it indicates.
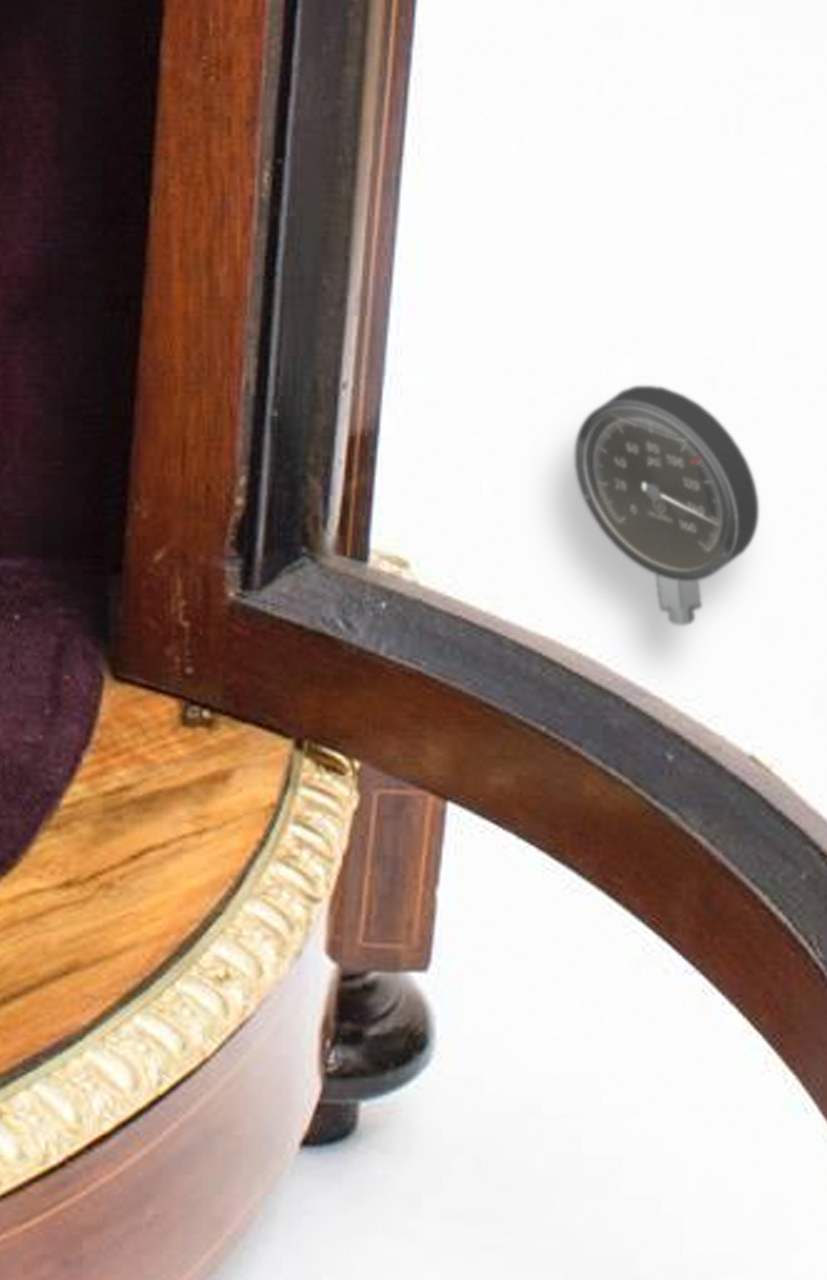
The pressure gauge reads 140 psi
